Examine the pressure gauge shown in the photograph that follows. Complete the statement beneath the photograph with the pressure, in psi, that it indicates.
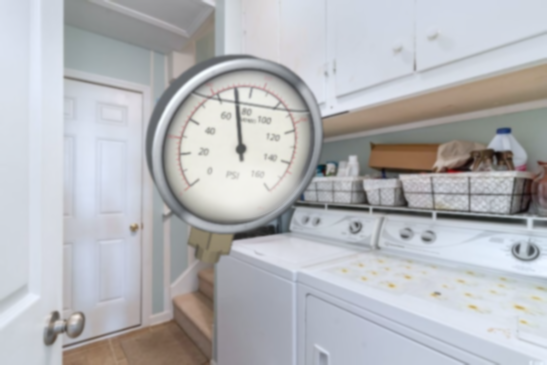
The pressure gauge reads 70 psi
